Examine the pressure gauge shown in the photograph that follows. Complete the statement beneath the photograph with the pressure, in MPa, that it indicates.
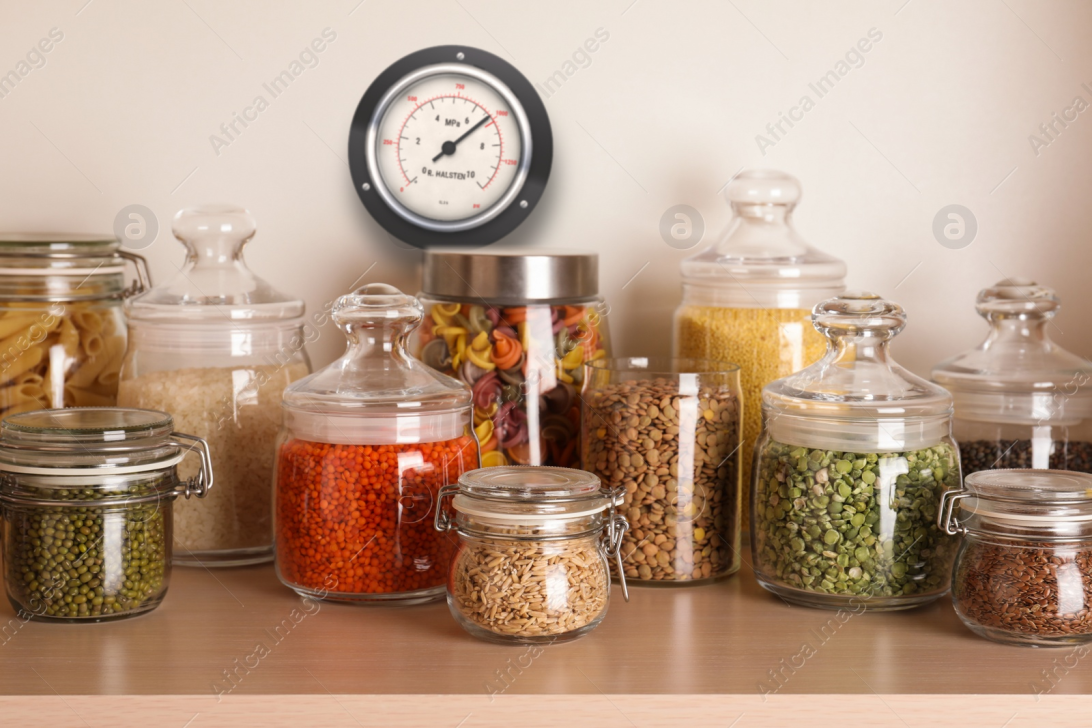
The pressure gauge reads 6.75 MPa
